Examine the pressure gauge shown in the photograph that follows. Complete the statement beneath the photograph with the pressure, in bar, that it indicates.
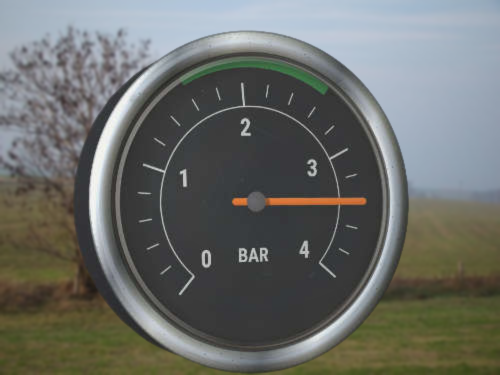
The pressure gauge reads 3.4 bar
